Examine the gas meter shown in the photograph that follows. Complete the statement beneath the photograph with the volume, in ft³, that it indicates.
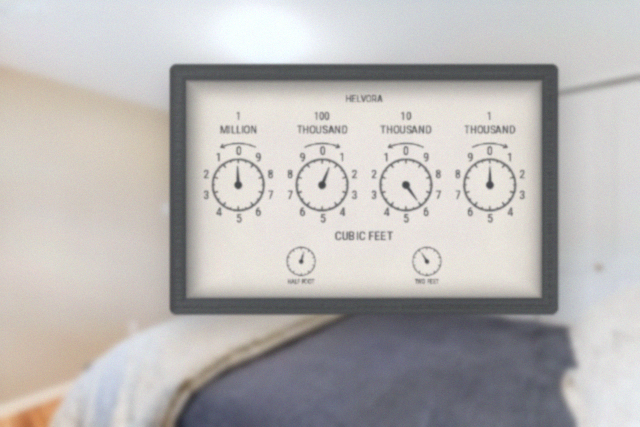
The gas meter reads 6000 ft³
